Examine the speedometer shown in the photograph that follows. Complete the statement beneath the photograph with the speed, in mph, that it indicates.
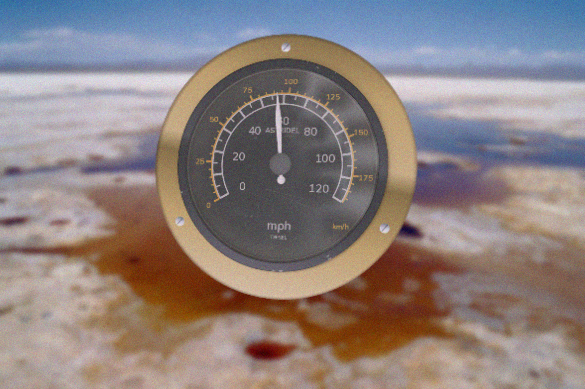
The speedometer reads 57.5 mph
